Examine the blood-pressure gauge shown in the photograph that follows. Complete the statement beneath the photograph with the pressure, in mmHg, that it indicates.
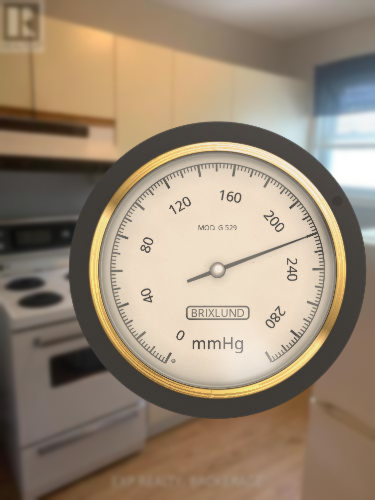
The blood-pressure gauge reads 220 mmHg
